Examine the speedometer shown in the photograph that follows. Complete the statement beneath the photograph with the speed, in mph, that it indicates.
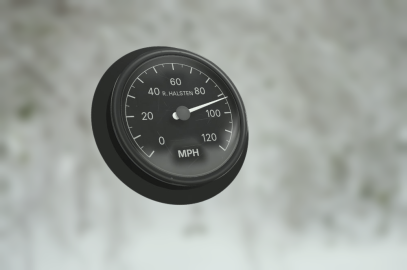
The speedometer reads 92.5 mph
